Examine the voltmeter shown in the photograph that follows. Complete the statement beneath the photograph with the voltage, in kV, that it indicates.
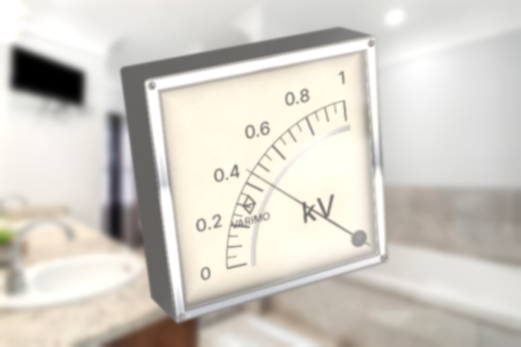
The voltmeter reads 0.45 kV
